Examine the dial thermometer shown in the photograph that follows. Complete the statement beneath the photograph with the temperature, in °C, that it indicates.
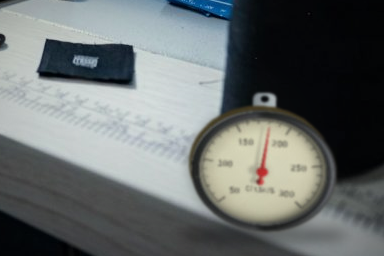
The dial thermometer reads 180 °C
